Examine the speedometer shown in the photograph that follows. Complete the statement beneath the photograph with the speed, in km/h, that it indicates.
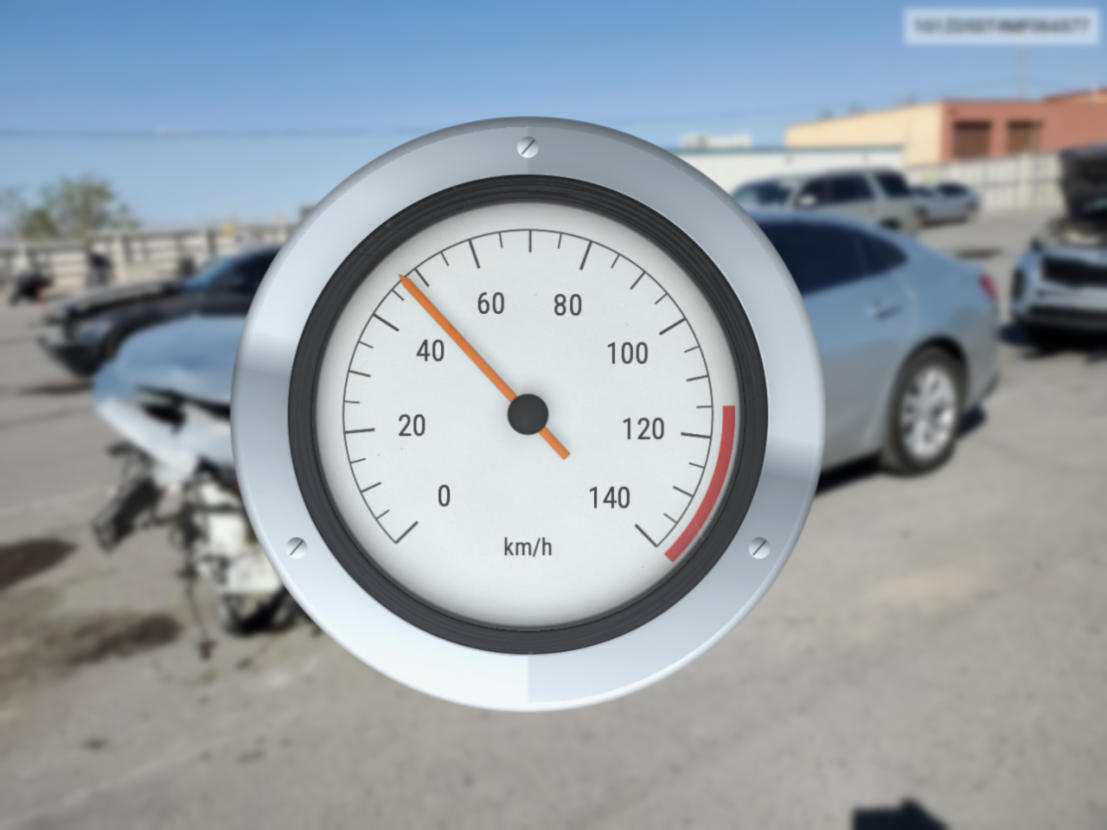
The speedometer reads 47.5 km/h
